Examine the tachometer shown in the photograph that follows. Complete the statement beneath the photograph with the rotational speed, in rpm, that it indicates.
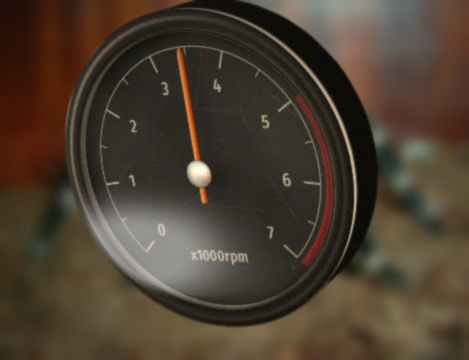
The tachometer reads 3500 rpm
